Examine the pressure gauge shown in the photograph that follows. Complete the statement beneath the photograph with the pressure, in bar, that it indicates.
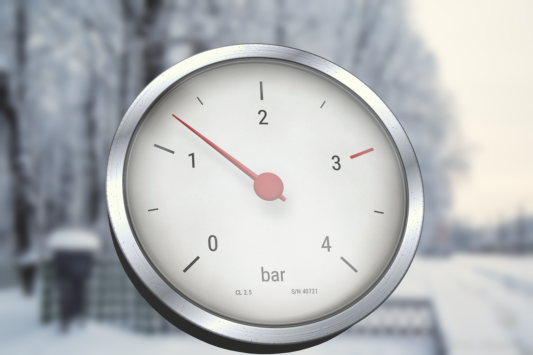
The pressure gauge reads 1.25 bar
